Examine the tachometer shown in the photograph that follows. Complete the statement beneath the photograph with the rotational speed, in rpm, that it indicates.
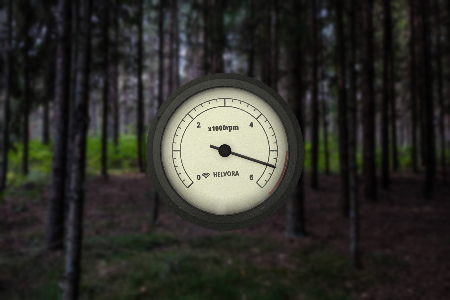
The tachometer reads 5400 rpm
